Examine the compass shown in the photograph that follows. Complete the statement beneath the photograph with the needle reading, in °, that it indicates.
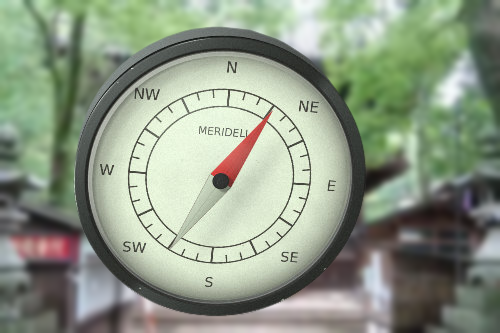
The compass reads 30 °
